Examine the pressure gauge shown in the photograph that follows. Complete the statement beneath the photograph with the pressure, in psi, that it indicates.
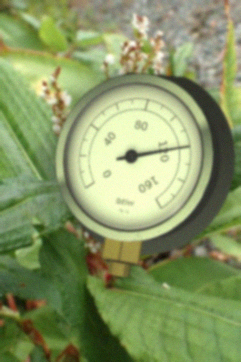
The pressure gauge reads 120 psi
